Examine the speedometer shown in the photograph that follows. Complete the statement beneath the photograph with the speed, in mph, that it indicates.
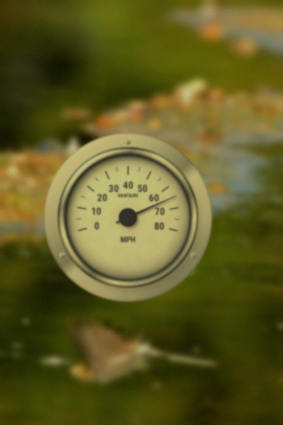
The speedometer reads 65 mph
